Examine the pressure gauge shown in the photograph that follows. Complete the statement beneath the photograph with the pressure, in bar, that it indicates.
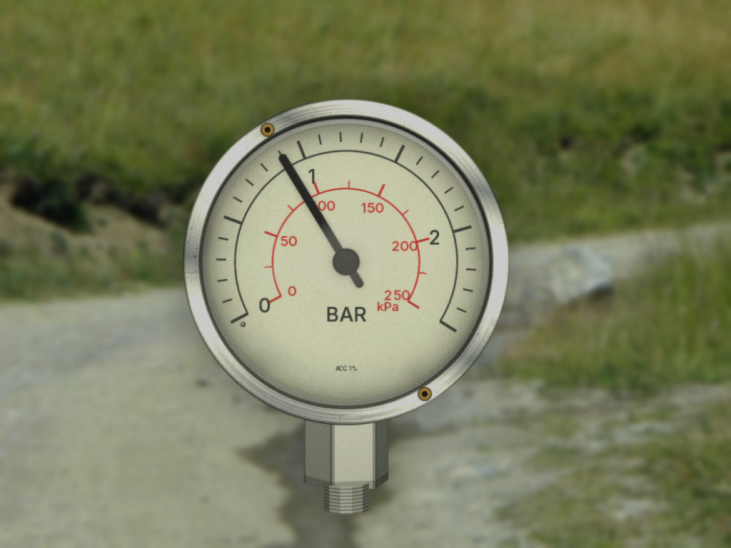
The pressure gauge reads 0.9 bar
